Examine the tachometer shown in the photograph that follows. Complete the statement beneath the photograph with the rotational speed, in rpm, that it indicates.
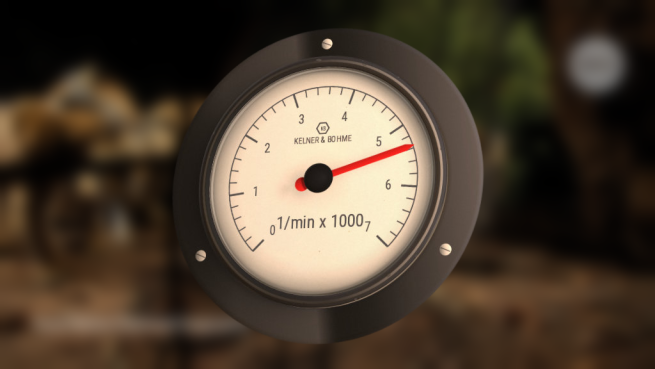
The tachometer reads 5400 rpm
